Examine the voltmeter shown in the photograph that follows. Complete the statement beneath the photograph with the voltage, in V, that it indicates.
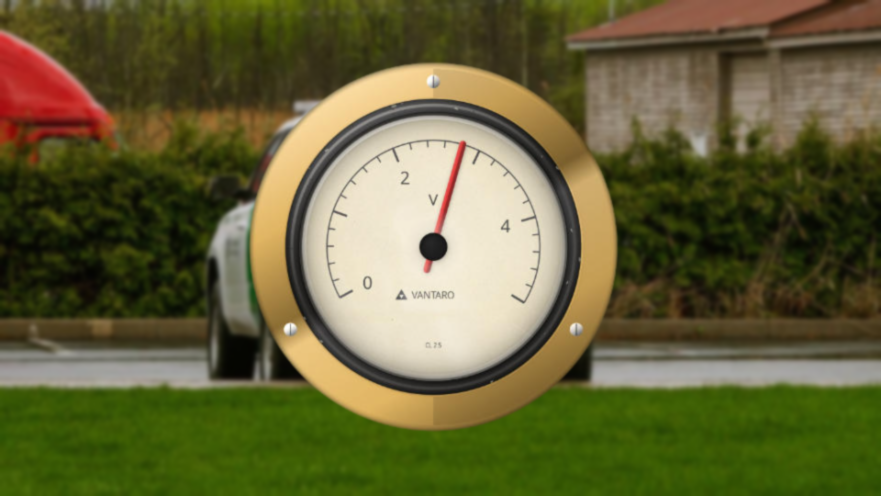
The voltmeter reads 2.8 V
